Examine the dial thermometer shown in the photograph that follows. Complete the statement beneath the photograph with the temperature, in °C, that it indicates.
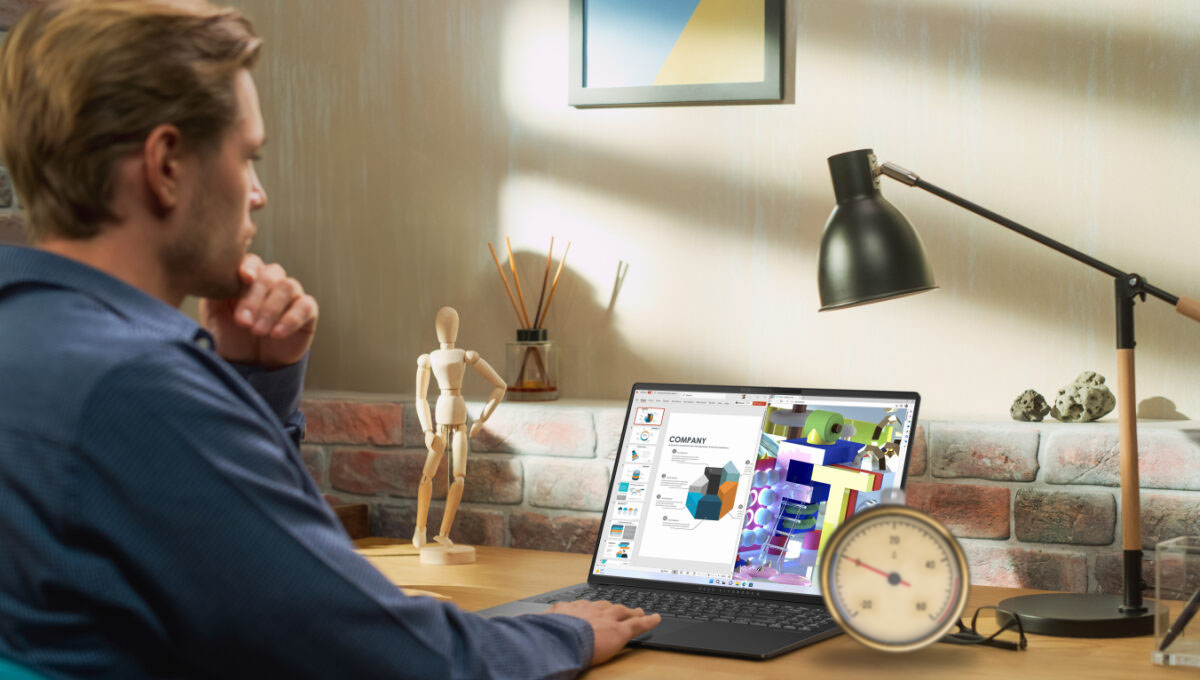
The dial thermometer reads 0 °C
